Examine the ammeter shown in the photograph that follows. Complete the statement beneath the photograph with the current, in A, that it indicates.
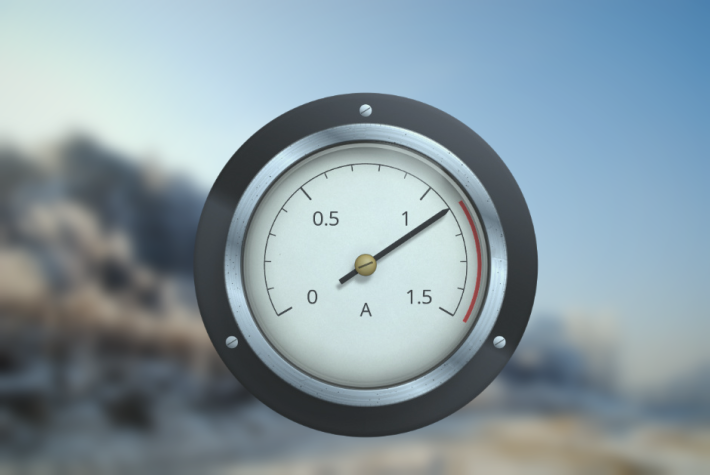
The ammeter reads 1.1 A
